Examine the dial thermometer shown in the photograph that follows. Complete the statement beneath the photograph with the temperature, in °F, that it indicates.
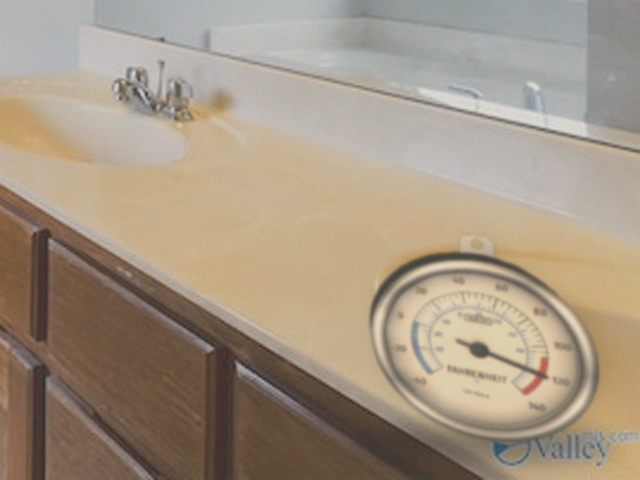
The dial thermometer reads 120 °F
